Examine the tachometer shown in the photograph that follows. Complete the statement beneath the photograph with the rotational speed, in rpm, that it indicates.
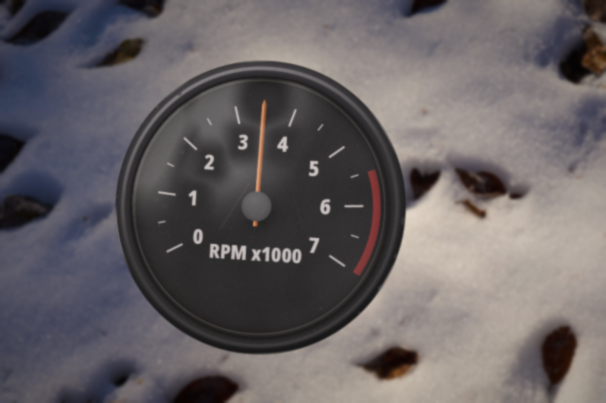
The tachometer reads 3500 rpm
